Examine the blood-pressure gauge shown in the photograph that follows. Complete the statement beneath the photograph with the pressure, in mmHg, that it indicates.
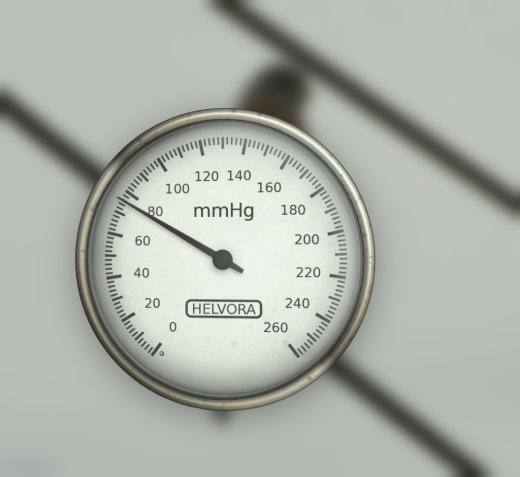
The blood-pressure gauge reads 76 mmHg
